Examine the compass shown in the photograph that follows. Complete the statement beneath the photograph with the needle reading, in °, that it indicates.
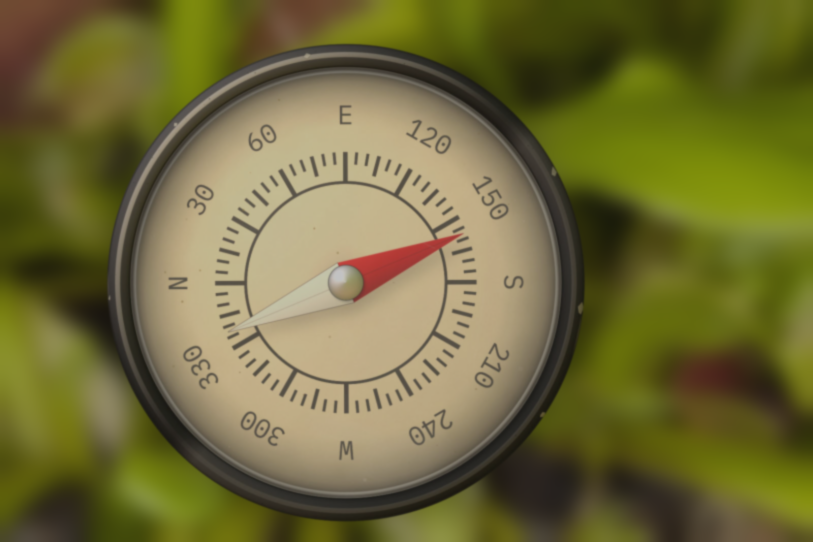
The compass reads 157.5 °
